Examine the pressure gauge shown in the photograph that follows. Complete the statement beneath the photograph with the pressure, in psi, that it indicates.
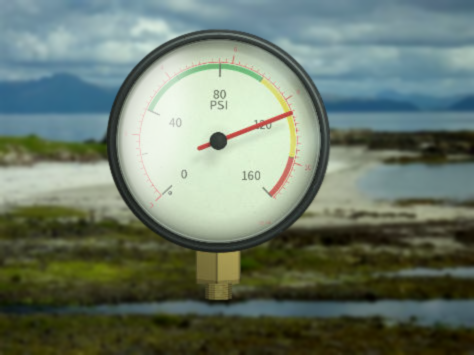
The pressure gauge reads 120 psi
